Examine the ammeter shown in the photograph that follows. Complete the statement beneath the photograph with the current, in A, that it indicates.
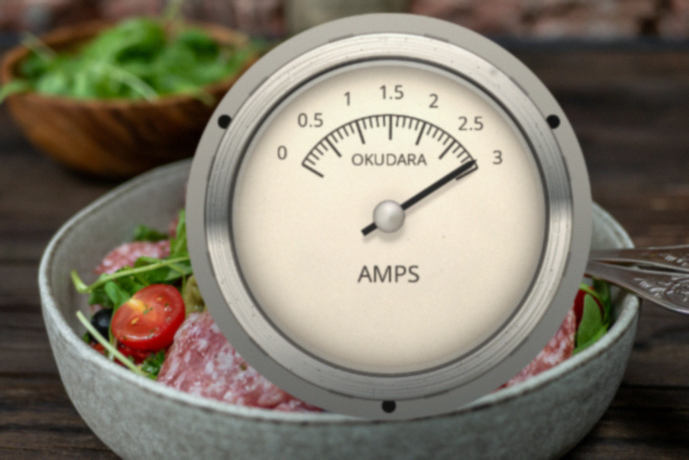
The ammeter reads 2.9 A
